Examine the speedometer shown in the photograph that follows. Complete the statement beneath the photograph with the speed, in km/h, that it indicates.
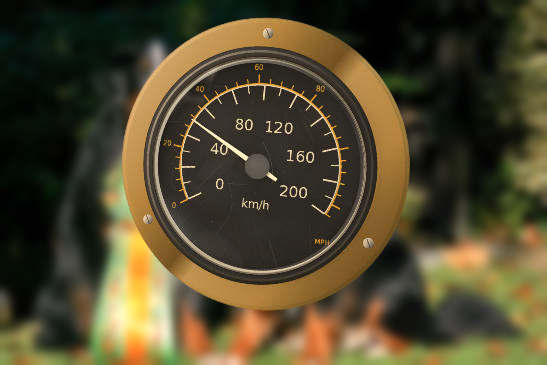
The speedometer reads 50 km/h
